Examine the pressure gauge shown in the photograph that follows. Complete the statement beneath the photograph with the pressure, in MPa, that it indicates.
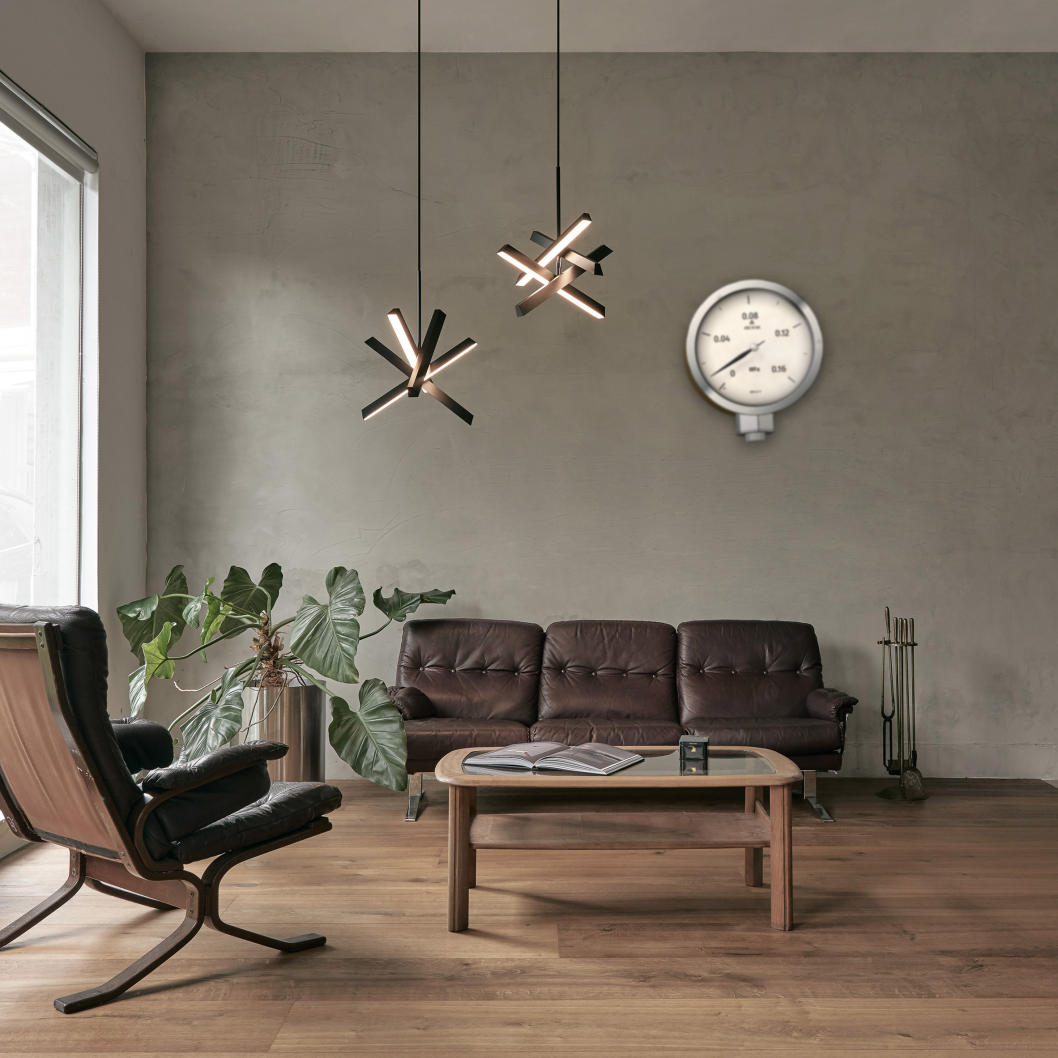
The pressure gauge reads 0.01 MPa
